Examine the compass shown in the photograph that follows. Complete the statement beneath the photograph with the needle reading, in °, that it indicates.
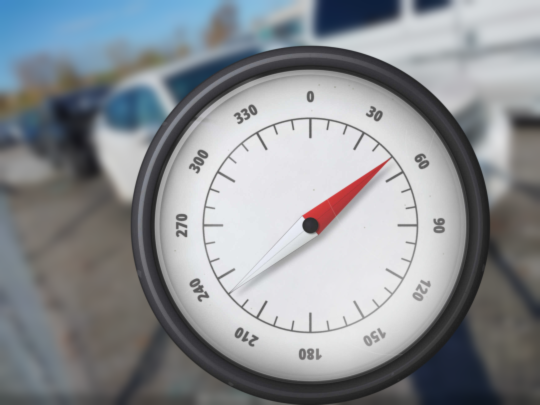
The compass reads 50 °
